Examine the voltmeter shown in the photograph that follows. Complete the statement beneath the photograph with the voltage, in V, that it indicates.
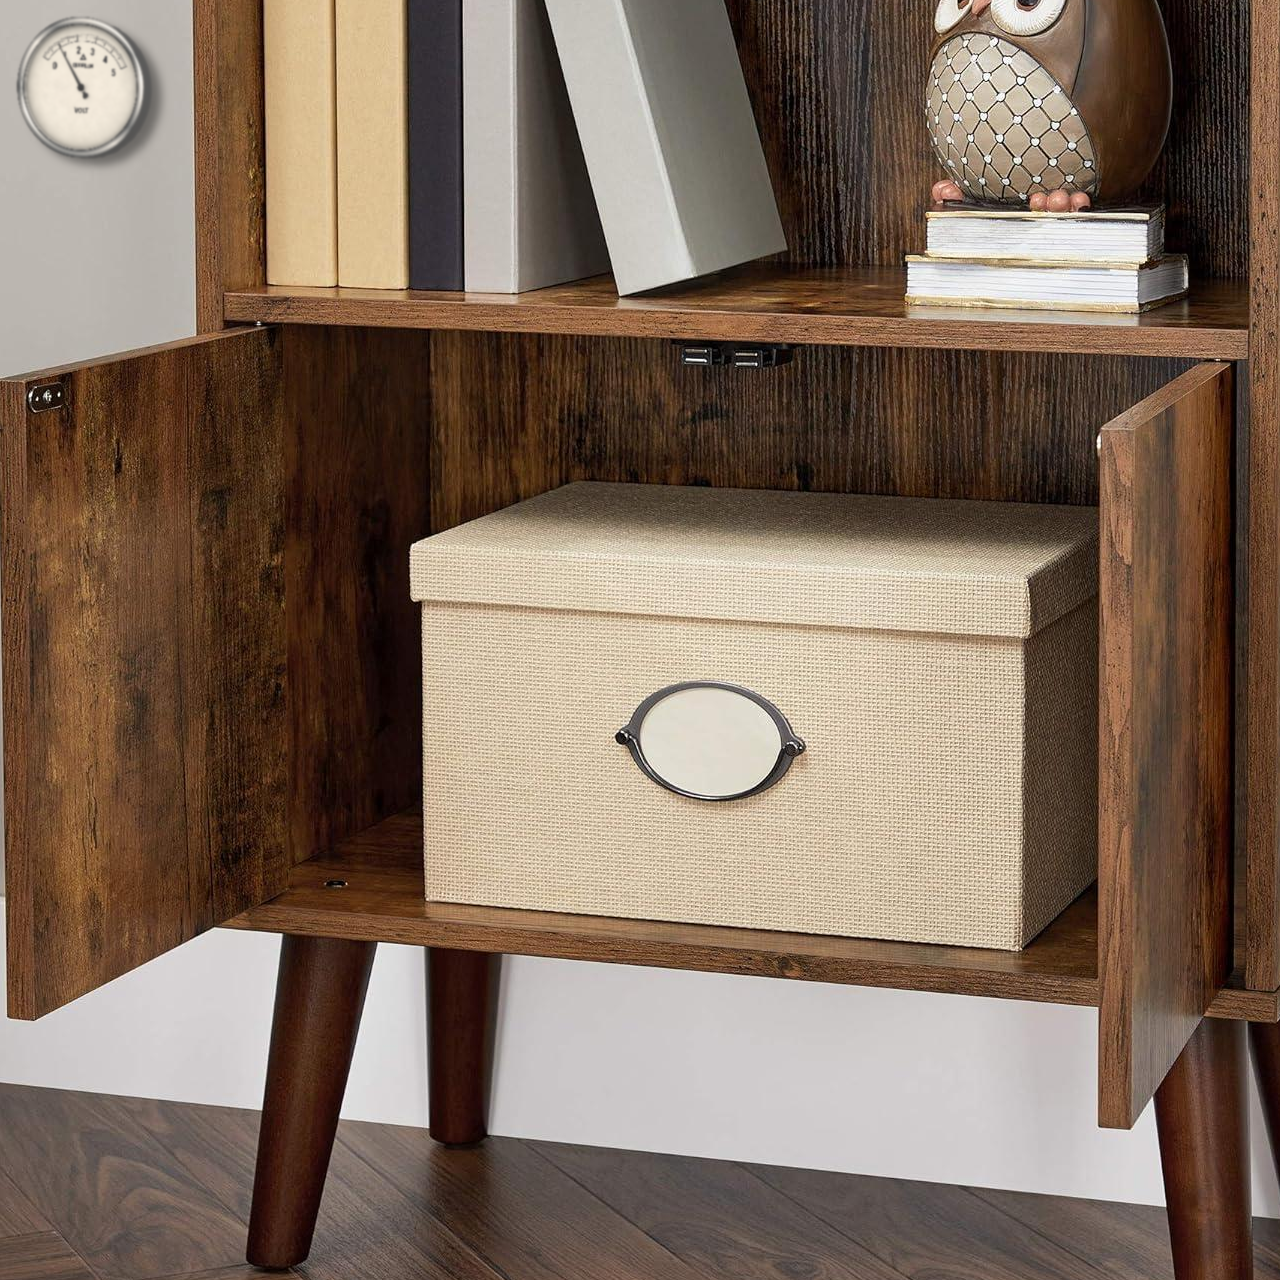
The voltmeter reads 1 V
